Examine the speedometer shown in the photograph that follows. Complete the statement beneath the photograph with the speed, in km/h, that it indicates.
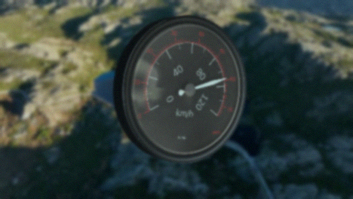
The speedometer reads 95 km/h
